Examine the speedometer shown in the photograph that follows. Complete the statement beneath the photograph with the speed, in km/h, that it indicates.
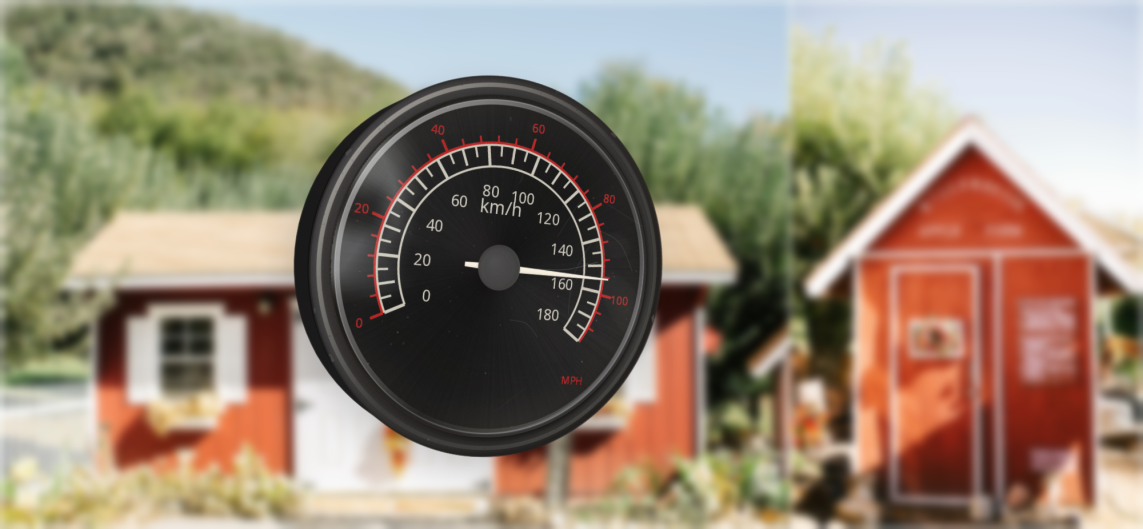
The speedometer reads 155 km/h
